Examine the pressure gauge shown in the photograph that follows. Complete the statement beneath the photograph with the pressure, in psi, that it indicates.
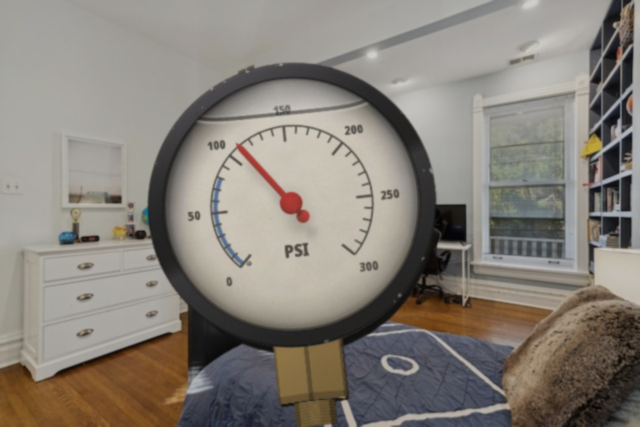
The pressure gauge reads 110 psi
